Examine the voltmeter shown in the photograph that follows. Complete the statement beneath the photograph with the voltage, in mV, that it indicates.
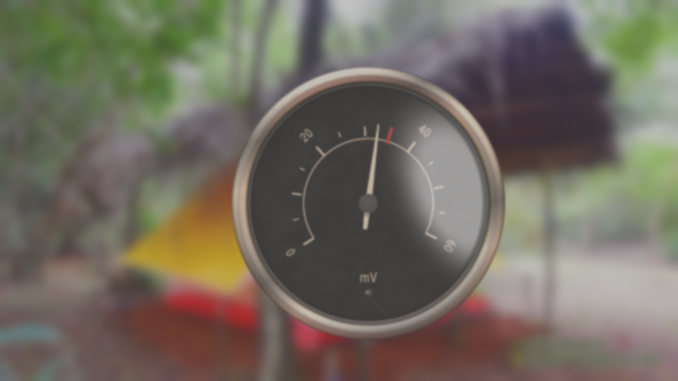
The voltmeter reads 32.5 mV
